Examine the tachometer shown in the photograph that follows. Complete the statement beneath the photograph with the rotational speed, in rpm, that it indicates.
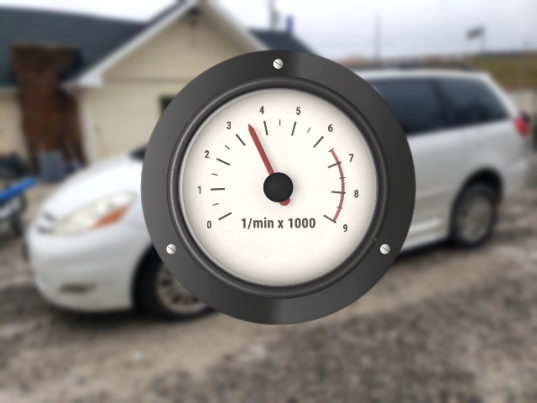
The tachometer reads 3500 rpm
